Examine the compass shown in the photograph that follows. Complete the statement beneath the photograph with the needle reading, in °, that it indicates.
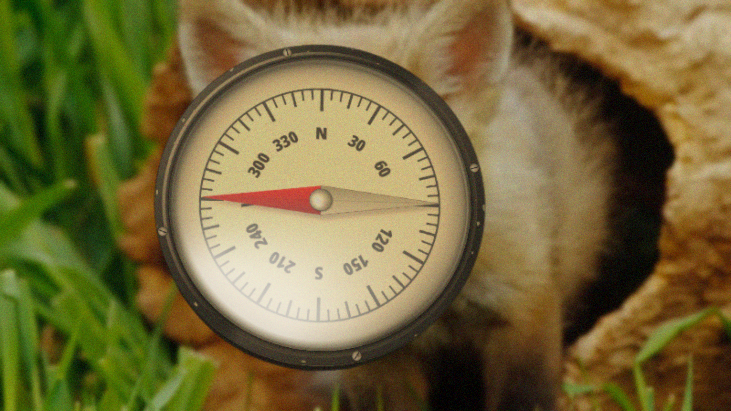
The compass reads 270 °
